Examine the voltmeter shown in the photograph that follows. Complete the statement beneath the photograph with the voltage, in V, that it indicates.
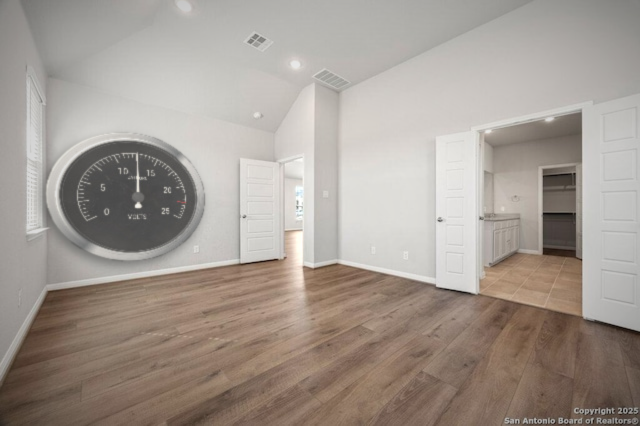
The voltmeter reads 12.5 V
